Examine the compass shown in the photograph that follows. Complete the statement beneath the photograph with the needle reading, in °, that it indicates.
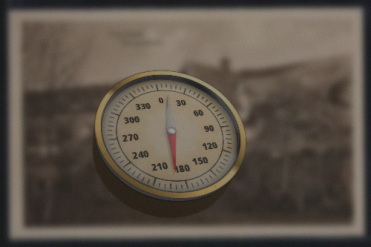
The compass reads 190 °
